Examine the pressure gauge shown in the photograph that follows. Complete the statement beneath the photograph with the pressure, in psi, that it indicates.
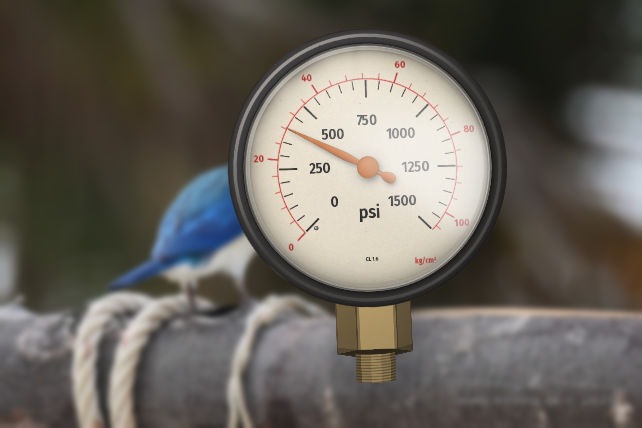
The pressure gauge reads 400 psi
